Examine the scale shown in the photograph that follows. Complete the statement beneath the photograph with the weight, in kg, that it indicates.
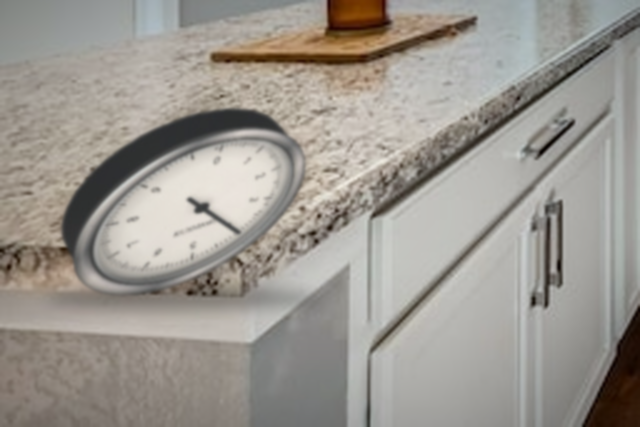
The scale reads 4 kg
